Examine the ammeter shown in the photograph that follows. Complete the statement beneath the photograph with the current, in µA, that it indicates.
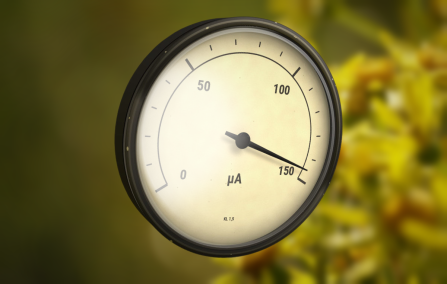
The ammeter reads 145 µA
